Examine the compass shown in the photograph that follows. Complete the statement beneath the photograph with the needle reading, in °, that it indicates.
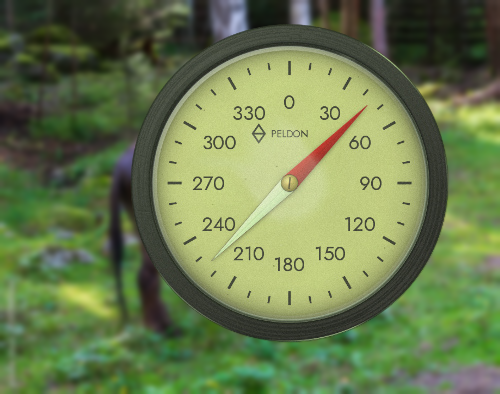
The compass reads 45 °
